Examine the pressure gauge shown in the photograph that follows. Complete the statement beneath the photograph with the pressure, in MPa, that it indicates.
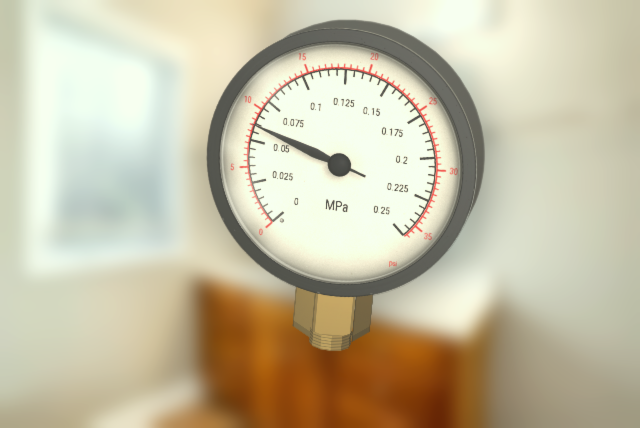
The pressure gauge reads 0.06 MPa
